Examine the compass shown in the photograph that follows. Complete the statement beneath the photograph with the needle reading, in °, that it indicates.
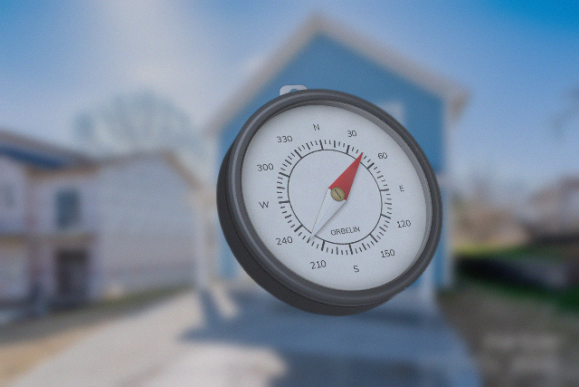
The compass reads 45 °
